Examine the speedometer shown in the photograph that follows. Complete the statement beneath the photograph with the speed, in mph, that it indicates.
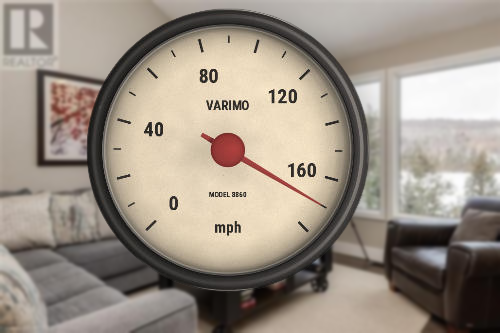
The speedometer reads 170 mph
